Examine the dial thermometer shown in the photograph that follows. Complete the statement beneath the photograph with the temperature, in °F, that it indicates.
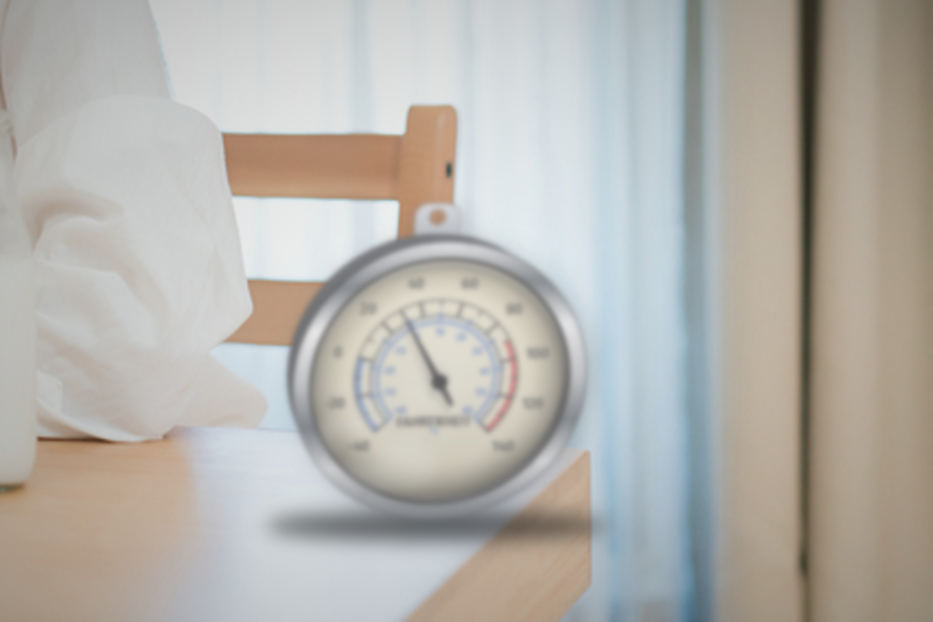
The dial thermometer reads 30 °F
